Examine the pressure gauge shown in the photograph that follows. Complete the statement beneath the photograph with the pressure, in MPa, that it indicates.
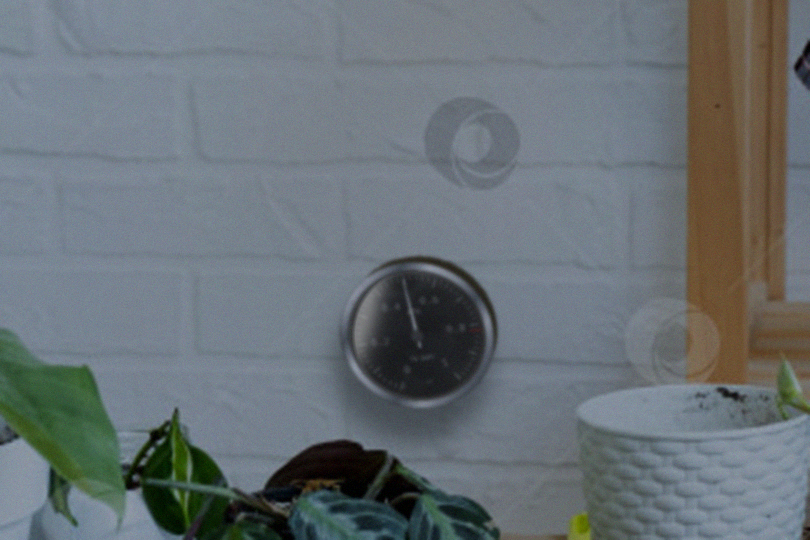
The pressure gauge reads 0.5 MPa
